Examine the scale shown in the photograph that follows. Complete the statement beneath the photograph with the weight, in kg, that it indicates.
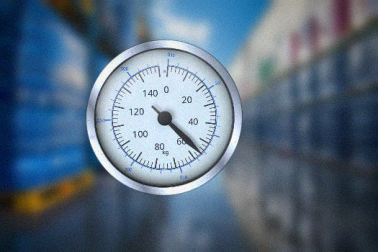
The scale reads 56 kg
